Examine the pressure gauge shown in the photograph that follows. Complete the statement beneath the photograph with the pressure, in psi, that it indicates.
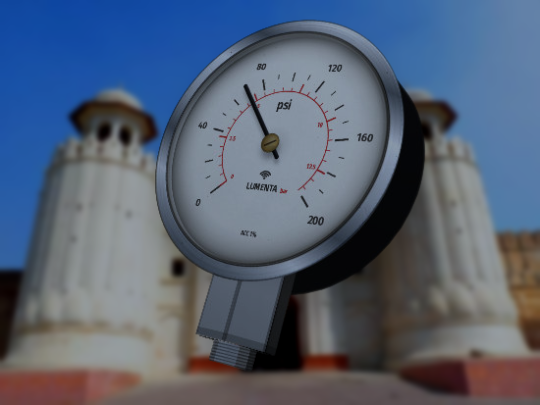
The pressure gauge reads 70 psi
